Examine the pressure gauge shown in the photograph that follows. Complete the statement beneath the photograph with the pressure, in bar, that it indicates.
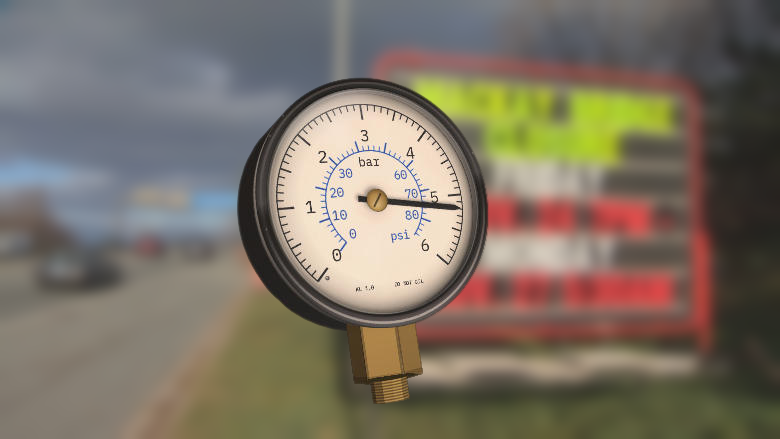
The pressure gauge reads 5.2 bar
